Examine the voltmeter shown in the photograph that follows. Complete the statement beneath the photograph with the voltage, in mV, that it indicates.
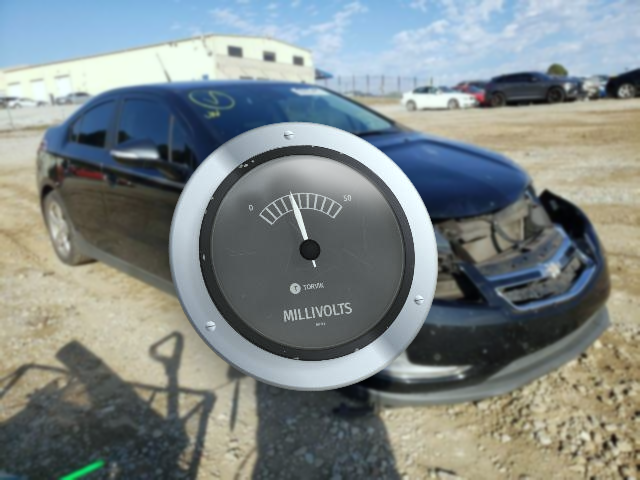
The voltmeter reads 20 mV
